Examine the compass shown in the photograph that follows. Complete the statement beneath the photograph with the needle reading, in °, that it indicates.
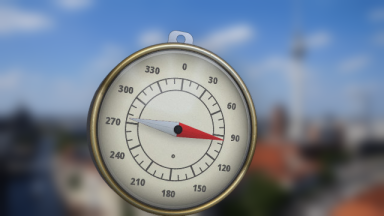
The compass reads 95 °
